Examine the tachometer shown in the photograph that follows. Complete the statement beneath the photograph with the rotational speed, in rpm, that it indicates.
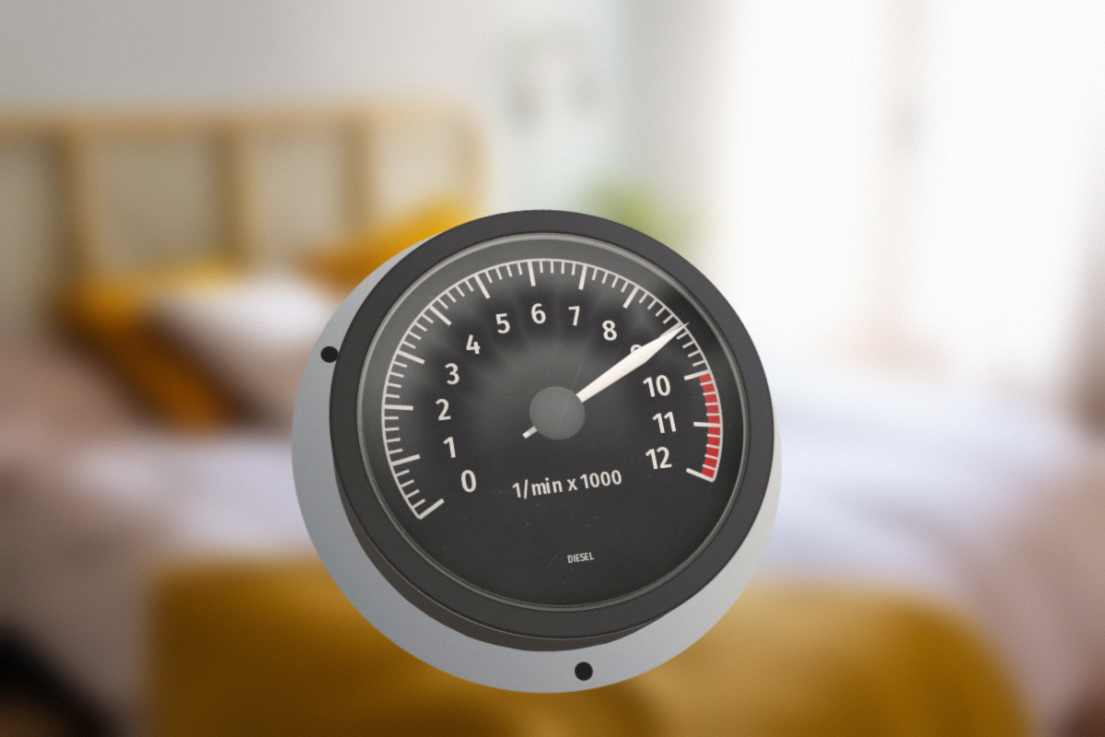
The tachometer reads 9100 rpm
